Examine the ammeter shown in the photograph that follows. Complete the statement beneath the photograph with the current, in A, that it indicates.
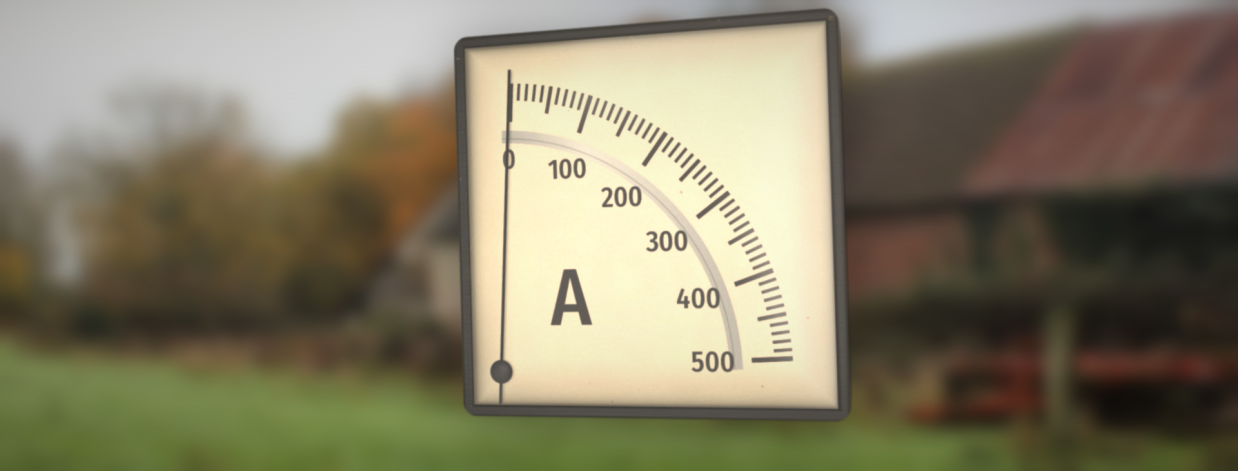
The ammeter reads 0 A
